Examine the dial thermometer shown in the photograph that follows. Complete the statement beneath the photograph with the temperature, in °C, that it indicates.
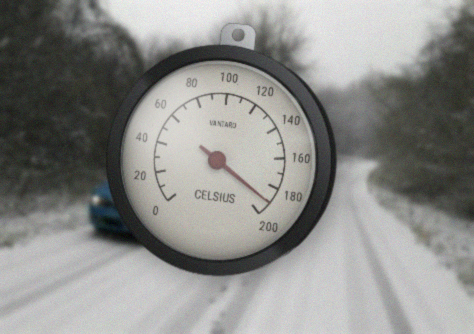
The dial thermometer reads 190 °C
